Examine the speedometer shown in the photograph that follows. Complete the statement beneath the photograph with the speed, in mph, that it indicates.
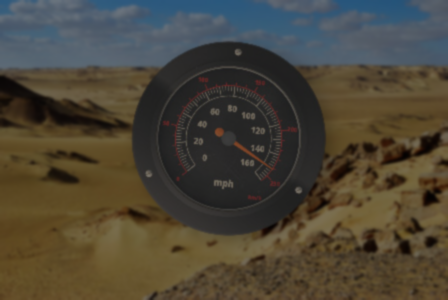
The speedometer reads 150 mph
